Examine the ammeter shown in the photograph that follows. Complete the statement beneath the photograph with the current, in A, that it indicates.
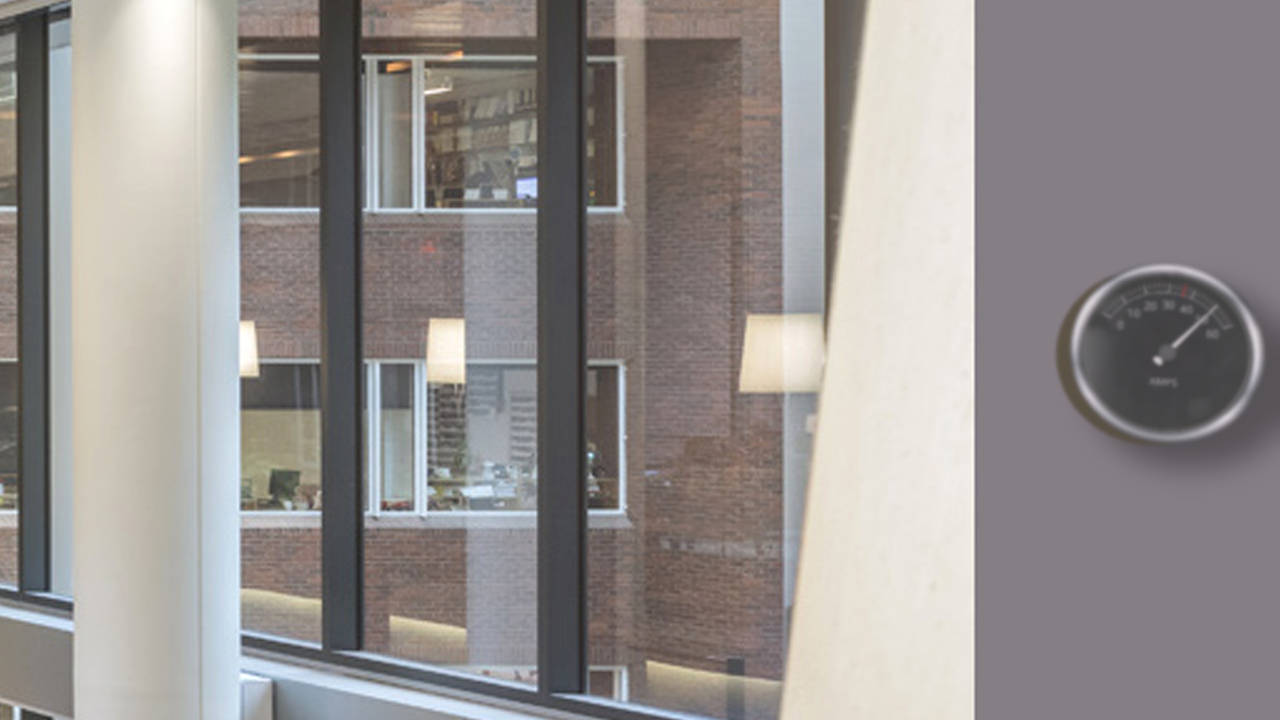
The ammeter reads 50 A
